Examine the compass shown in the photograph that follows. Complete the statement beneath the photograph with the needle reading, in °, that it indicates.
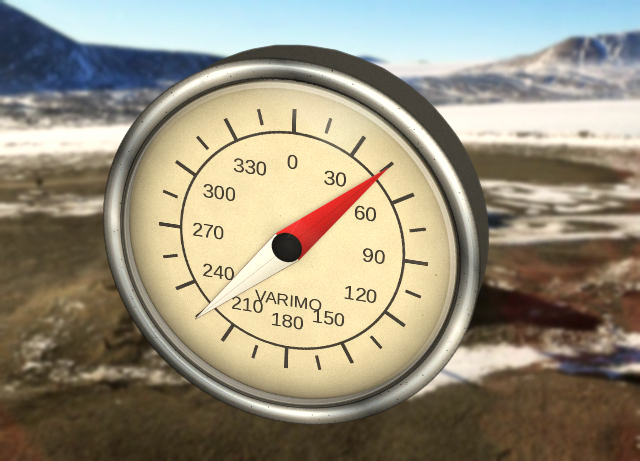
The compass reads 45 °
